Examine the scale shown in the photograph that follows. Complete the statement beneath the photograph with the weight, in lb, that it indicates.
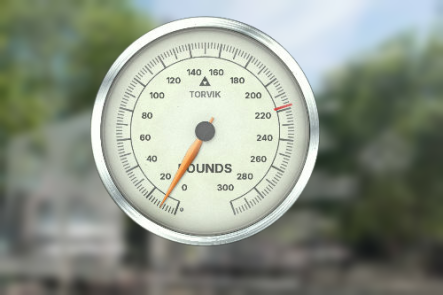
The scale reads 10 lb
